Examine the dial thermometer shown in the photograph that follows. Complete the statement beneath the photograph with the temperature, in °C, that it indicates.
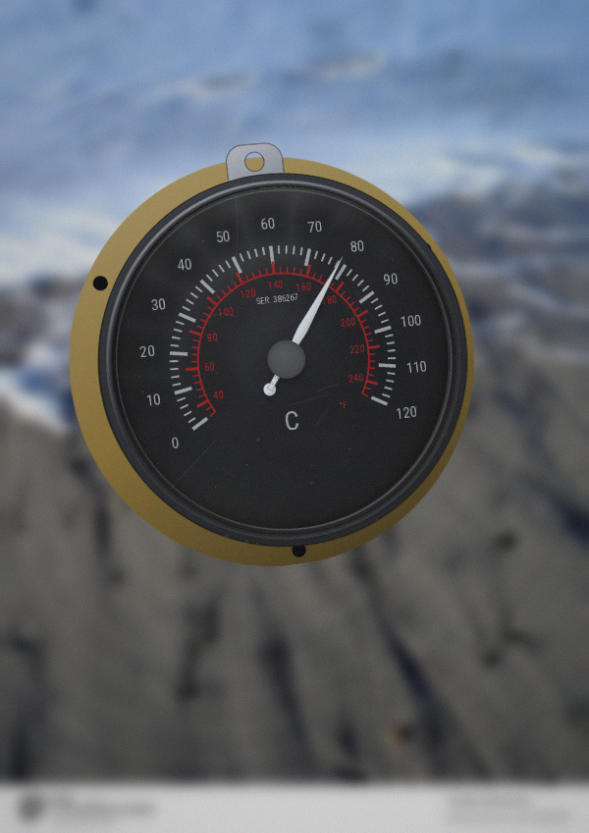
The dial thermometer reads 78 °C
